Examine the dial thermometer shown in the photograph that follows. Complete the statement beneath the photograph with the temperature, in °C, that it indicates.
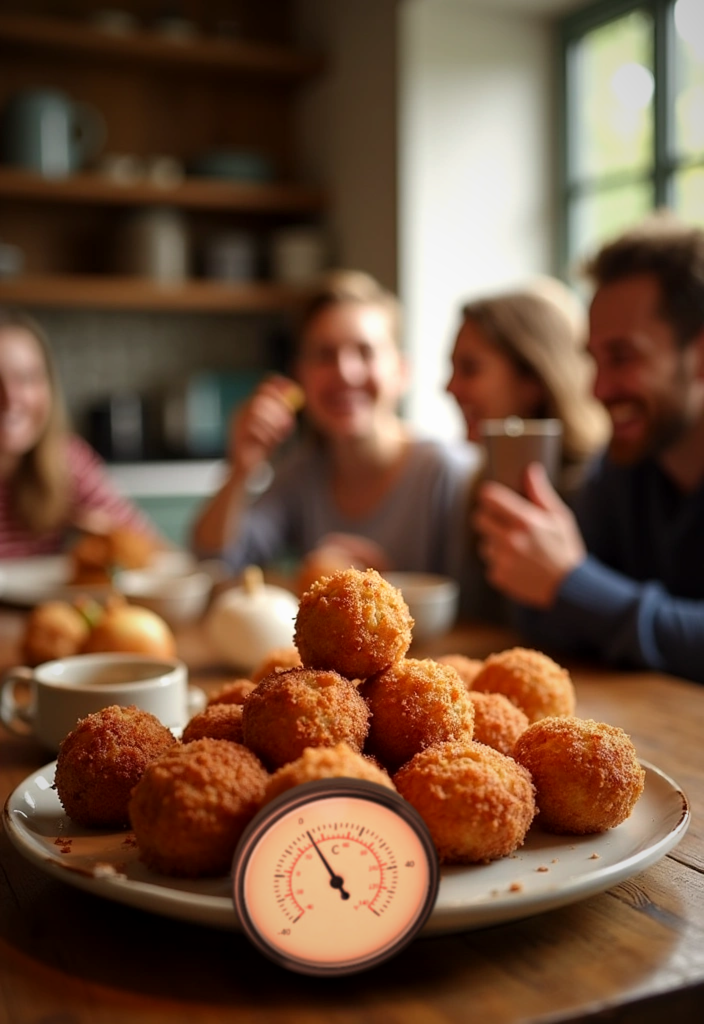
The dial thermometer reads 0 °C
